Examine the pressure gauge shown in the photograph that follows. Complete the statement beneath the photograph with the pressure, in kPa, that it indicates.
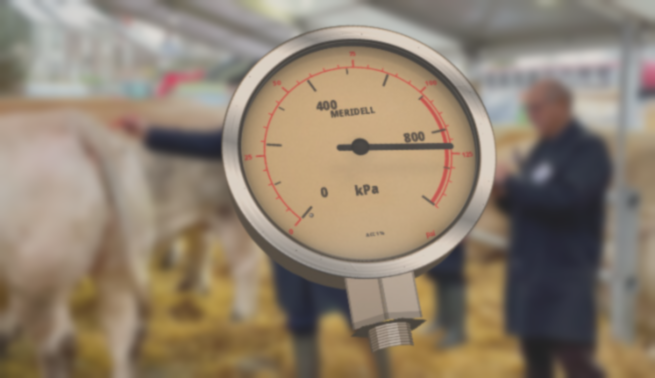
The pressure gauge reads 850 kPa
